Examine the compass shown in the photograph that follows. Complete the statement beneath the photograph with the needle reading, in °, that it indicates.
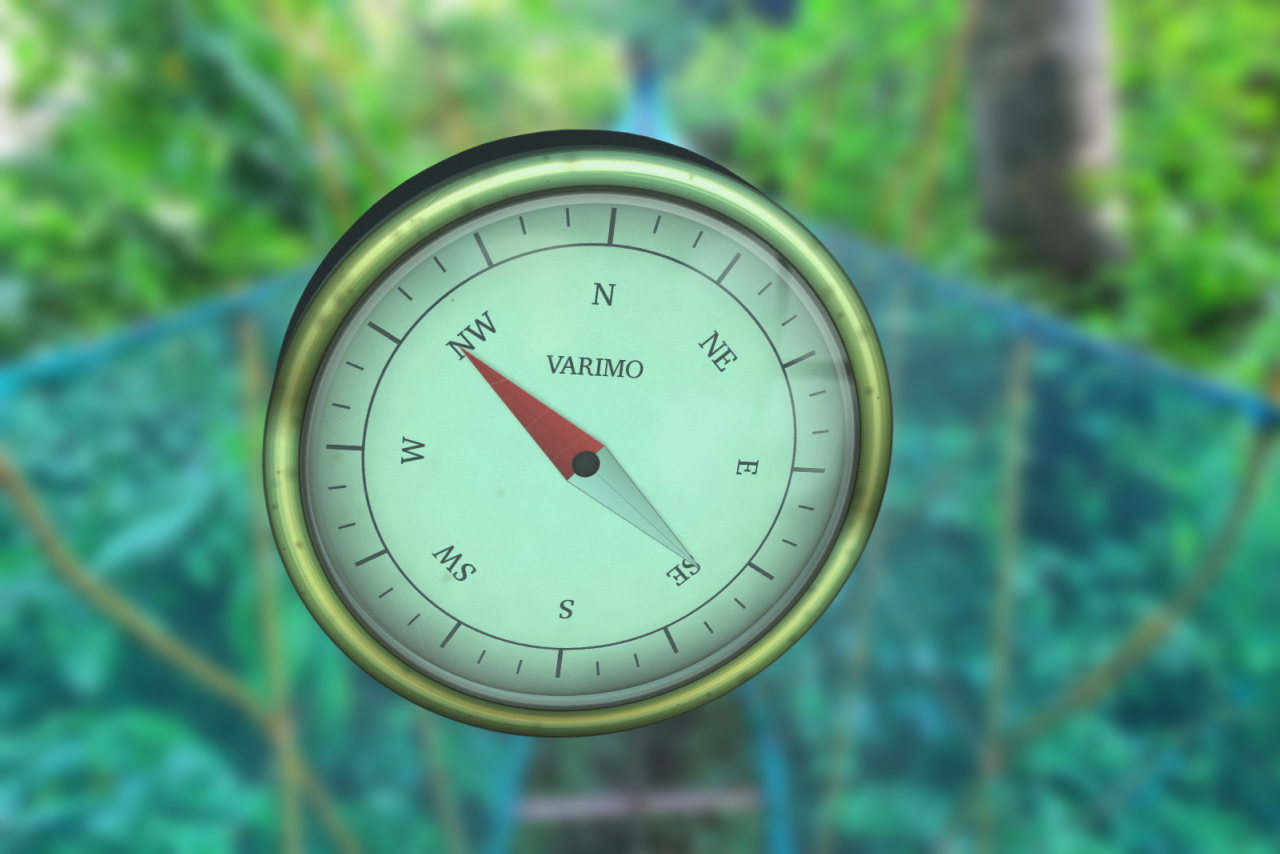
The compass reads 310 °
